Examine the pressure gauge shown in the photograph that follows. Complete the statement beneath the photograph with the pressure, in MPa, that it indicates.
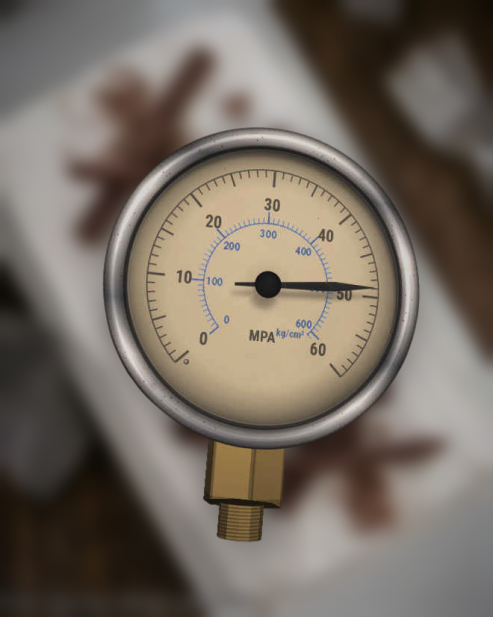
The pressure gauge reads 49 MPa
